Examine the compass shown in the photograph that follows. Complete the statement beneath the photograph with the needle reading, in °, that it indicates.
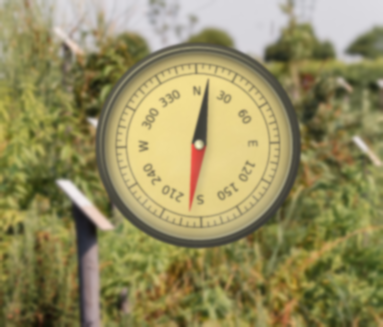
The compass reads 190 °
